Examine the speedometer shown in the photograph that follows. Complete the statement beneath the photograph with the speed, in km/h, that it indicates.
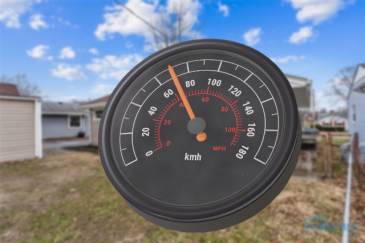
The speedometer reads 70 km/h
